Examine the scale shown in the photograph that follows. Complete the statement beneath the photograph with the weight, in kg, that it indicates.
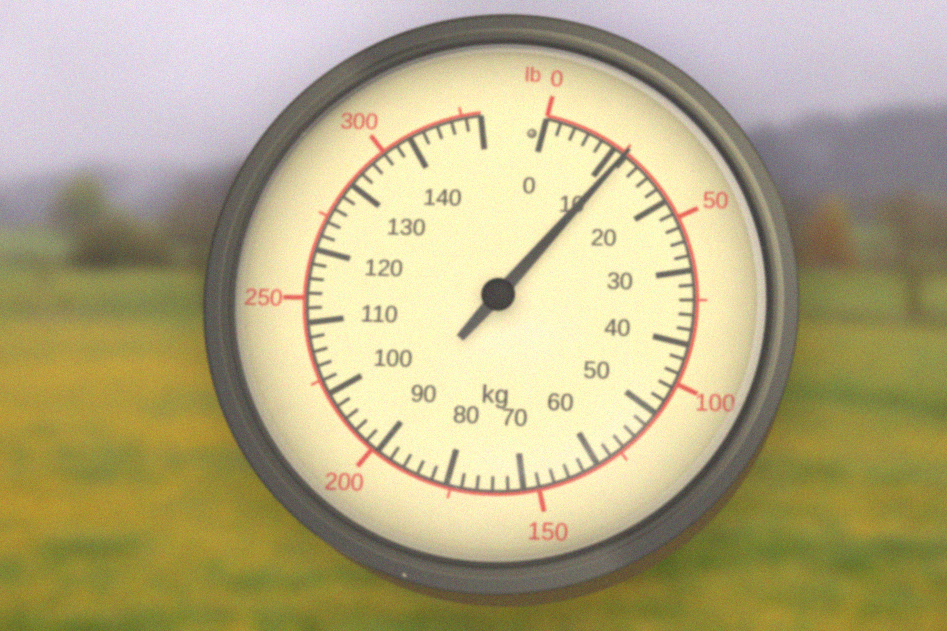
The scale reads 12 kg
